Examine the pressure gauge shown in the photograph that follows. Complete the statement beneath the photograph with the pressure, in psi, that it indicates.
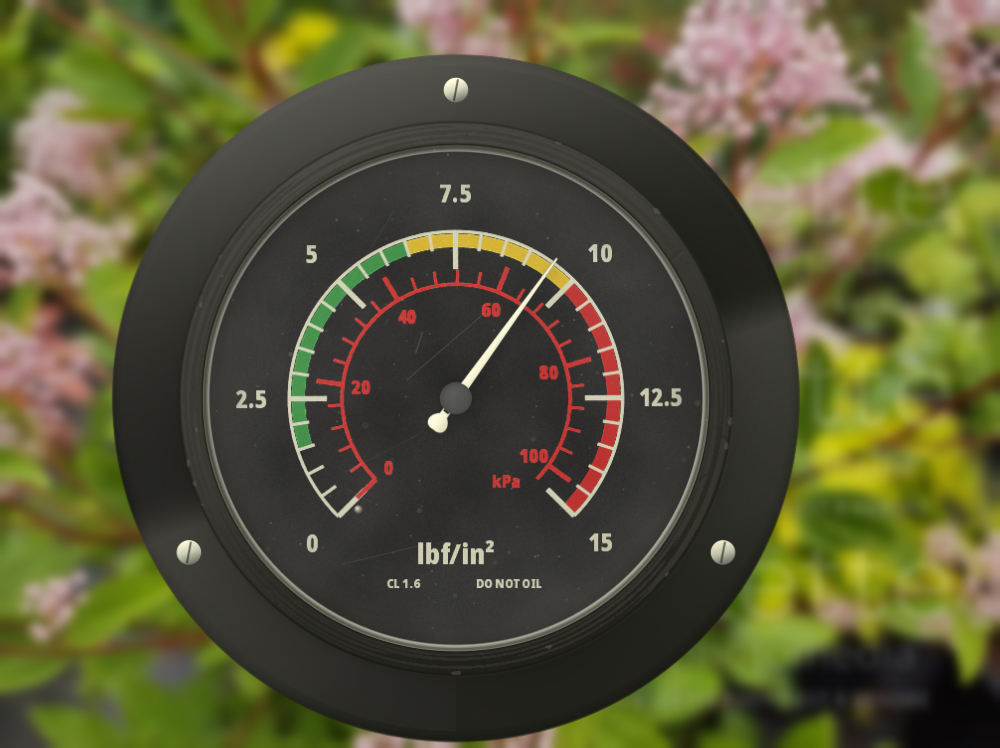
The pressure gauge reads 9.5 psi
